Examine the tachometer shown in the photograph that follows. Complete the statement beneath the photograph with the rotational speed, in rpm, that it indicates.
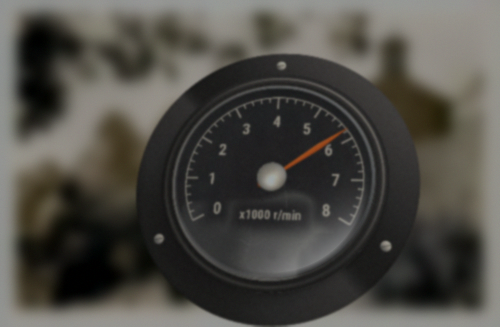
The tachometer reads 5800 rpm
